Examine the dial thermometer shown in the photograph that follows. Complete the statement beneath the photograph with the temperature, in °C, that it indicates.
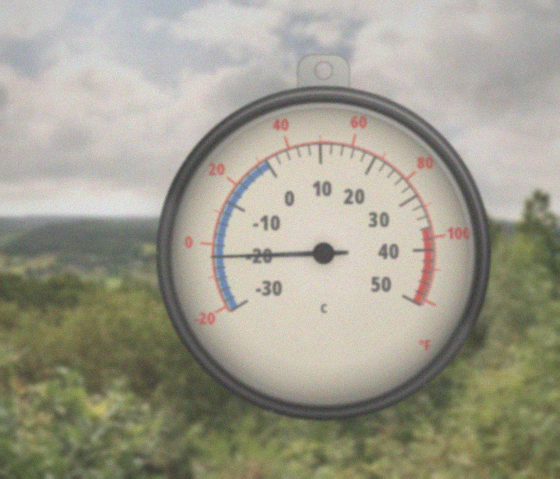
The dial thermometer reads -20 °C
